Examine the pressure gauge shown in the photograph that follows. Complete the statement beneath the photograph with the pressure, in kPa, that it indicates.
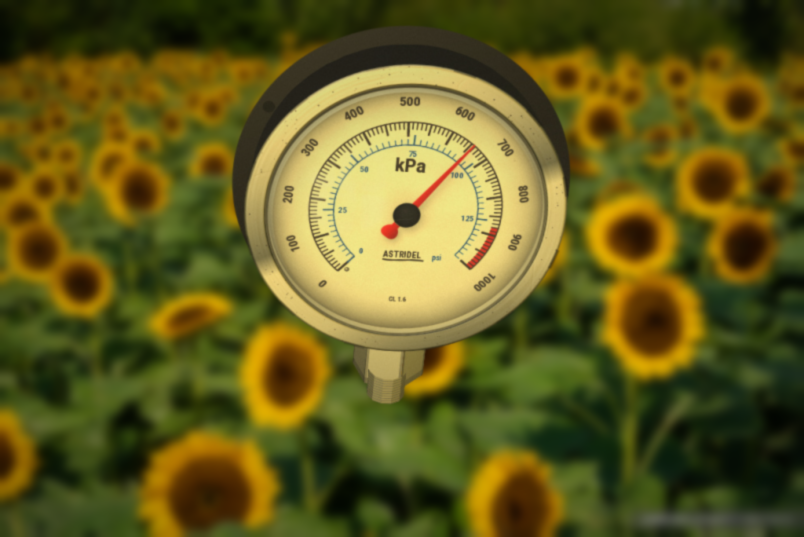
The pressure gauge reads 650 kPa
